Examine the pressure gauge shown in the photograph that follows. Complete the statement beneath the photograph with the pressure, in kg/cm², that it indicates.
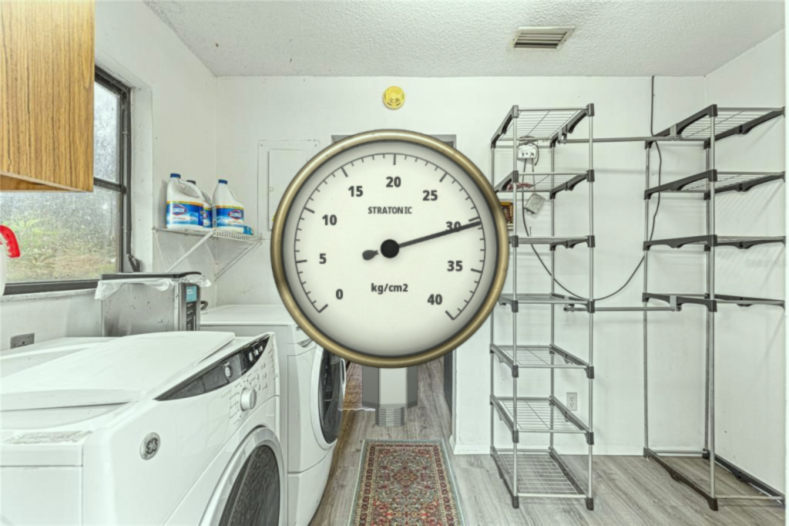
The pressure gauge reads 30.5 kg/cm²
